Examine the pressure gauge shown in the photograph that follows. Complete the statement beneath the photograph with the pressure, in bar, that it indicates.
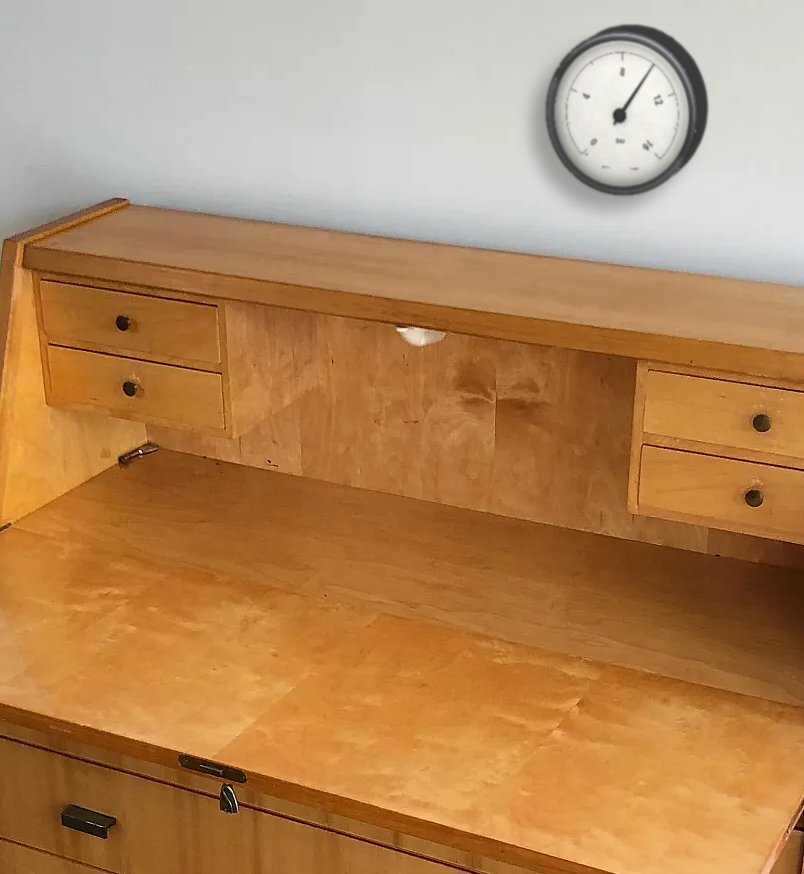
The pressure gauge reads 10 bar
